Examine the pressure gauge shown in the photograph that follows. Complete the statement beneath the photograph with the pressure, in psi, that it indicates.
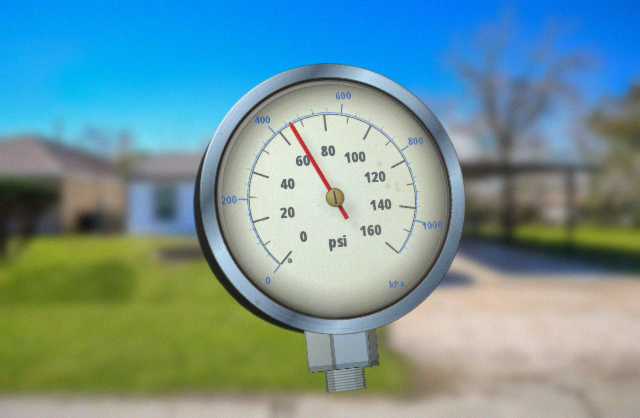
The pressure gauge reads 65 psi
